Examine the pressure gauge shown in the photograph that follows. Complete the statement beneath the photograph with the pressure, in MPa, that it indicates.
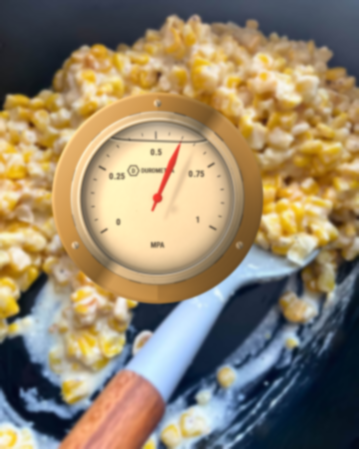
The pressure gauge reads 0.6 MPa
